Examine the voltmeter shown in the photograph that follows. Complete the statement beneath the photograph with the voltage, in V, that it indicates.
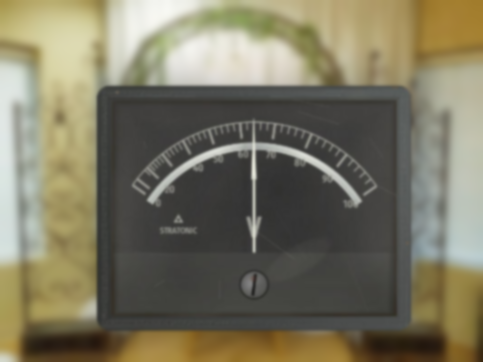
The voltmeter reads 64 V
